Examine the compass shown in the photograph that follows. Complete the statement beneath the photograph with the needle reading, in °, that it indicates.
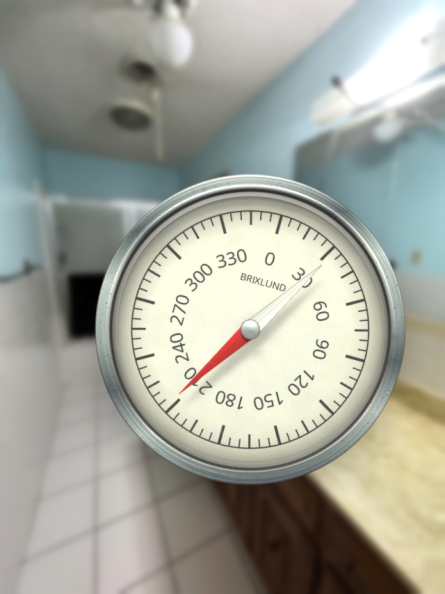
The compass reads 212.5 °
